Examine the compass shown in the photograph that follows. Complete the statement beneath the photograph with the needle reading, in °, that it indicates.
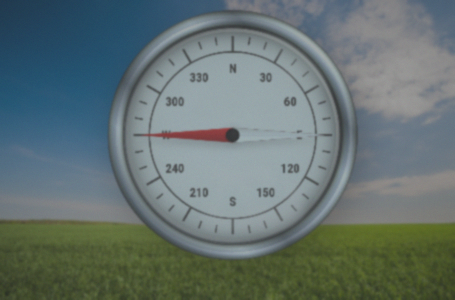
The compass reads 270 °
